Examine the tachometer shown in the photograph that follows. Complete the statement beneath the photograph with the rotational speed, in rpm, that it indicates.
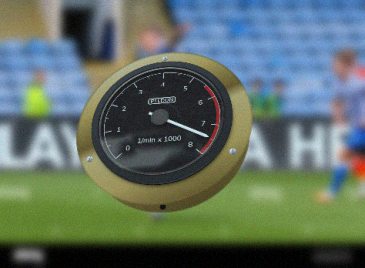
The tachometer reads 7500 rpm
